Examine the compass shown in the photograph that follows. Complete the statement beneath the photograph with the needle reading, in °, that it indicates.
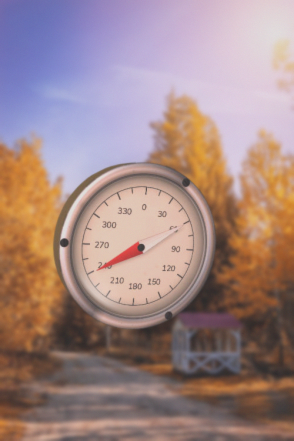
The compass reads 240 °
